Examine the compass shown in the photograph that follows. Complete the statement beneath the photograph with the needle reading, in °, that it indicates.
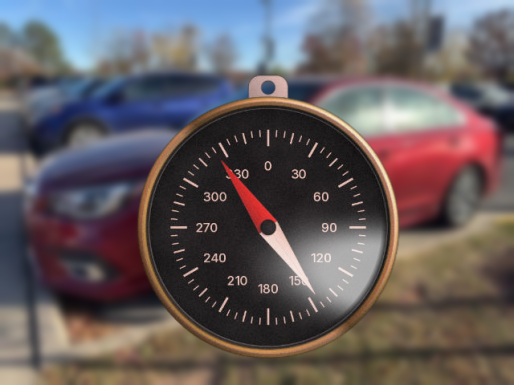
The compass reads 325 °
